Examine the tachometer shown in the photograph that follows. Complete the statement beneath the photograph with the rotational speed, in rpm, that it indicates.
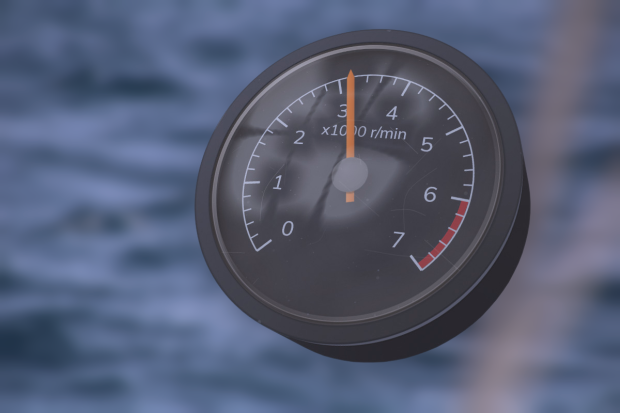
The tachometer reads 3200 rpm
